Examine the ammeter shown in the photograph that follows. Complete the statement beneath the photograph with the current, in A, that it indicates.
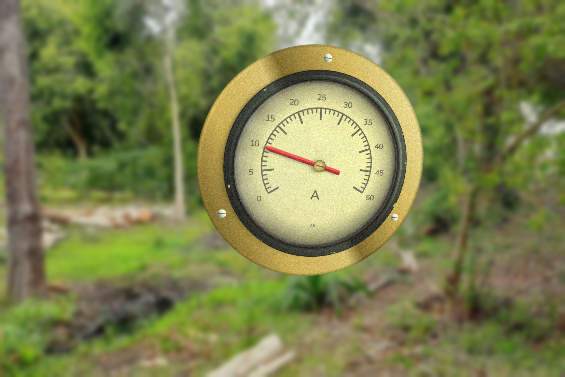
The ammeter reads 10 A
